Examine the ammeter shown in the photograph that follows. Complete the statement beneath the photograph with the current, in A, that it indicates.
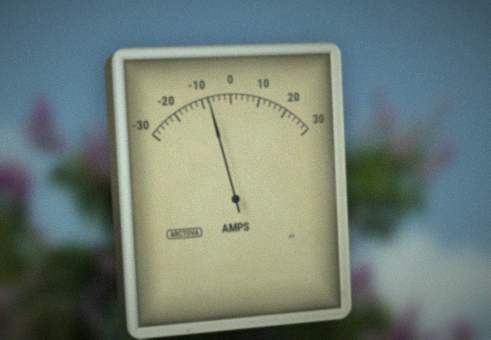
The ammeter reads -8 A
